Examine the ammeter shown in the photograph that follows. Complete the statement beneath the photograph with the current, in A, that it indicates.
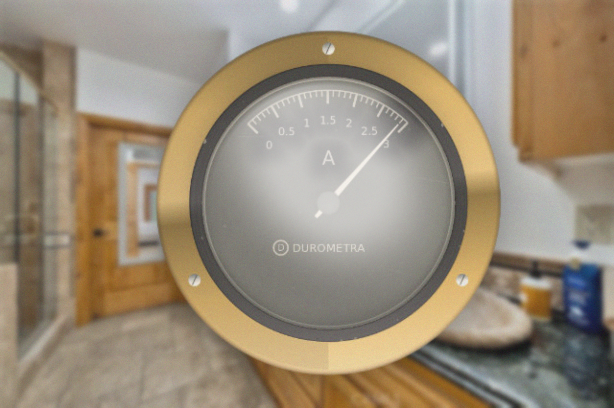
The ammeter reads 2.9 A
